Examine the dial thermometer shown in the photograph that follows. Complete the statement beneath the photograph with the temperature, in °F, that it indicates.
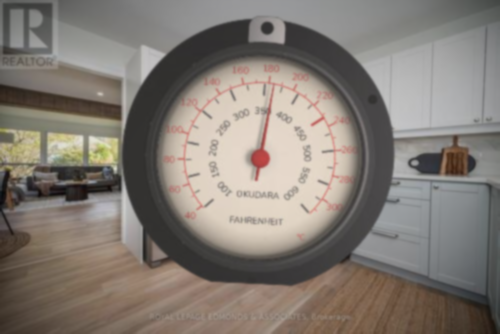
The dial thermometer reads 362.5 °F
